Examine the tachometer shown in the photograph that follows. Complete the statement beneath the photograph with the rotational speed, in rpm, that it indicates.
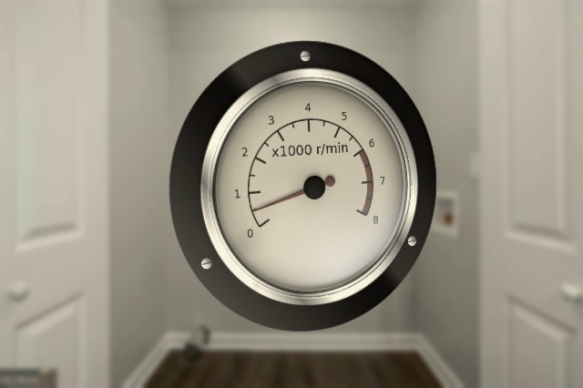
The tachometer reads 500 rpm
